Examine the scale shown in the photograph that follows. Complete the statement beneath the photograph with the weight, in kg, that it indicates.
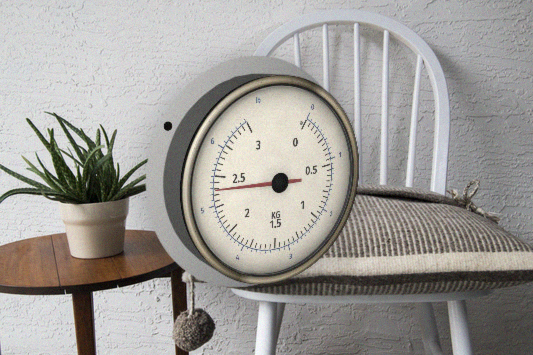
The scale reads 2.4 kg
